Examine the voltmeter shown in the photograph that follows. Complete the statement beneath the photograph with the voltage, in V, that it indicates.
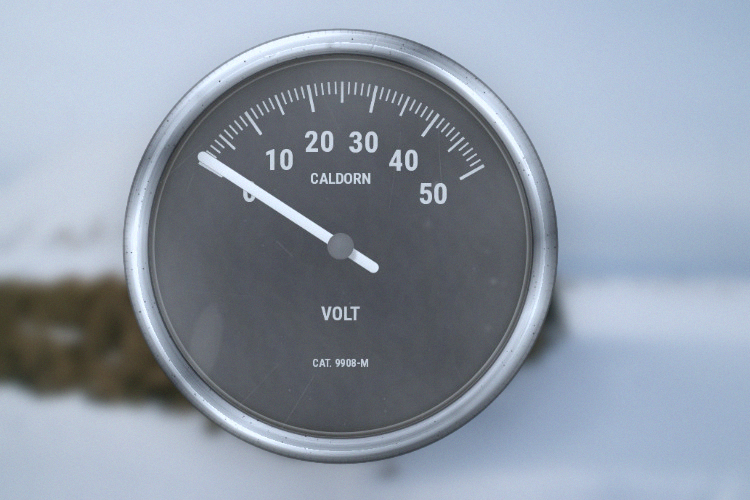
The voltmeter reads 1 V
